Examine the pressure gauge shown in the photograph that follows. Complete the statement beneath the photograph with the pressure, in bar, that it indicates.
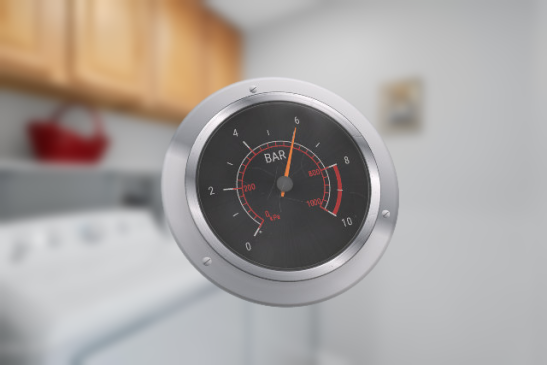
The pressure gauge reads 6 bar
